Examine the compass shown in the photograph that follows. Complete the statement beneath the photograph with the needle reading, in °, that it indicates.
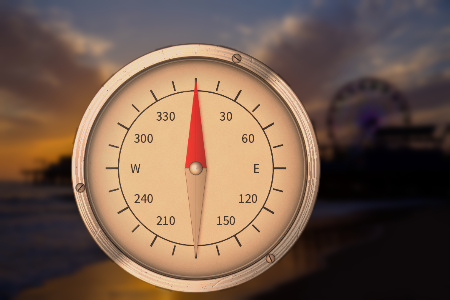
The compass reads 0 °
